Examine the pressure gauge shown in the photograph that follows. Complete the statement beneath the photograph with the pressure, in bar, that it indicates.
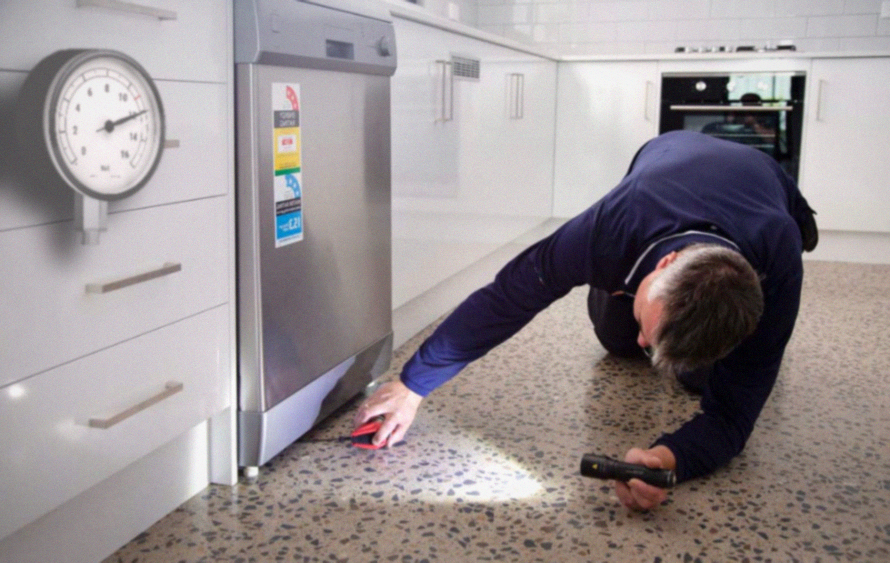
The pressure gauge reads 12 bar
